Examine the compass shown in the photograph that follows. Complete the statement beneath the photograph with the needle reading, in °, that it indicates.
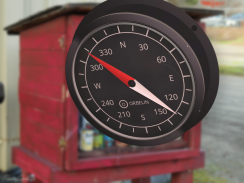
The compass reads 315 °
